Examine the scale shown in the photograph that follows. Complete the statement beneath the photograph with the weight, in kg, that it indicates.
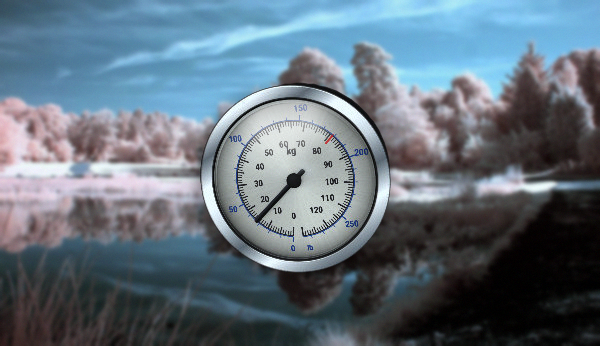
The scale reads 15 kg
